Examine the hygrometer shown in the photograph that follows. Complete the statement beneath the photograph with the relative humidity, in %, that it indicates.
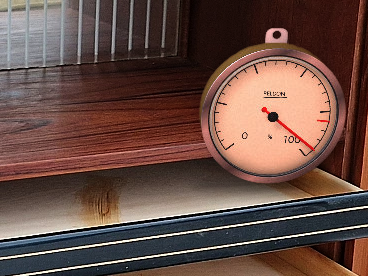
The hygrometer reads 96 %
